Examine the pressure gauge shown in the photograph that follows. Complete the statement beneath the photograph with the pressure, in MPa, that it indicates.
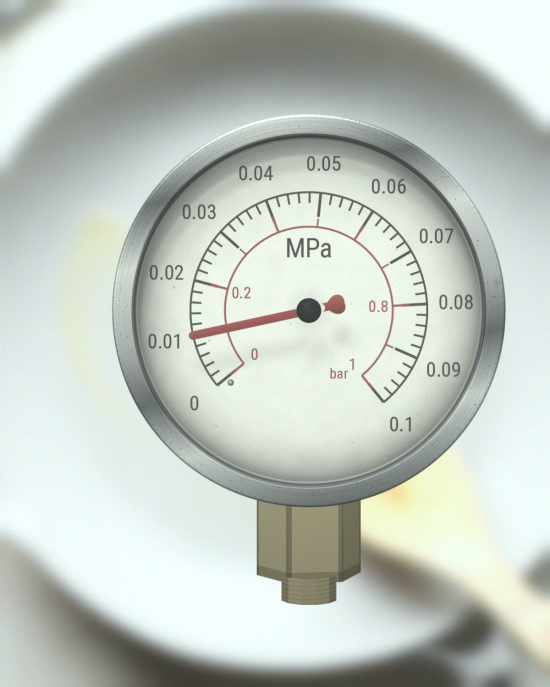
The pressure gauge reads 0.01 MPa
